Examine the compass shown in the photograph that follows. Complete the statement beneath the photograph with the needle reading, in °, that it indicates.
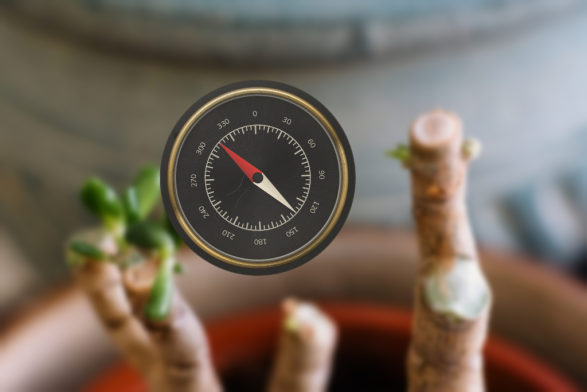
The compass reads 315 °
